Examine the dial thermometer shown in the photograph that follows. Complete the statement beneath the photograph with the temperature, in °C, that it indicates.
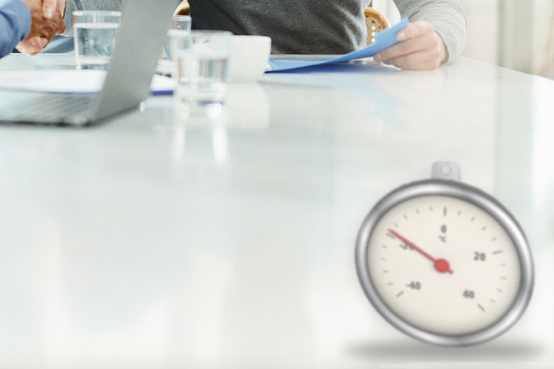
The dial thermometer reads -18 °C
